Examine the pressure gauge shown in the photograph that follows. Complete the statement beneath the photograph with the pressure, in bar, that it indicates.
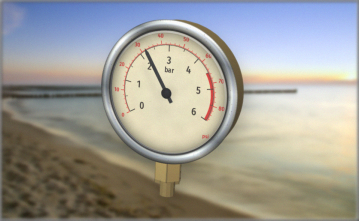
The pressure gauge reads 2.25 bar
